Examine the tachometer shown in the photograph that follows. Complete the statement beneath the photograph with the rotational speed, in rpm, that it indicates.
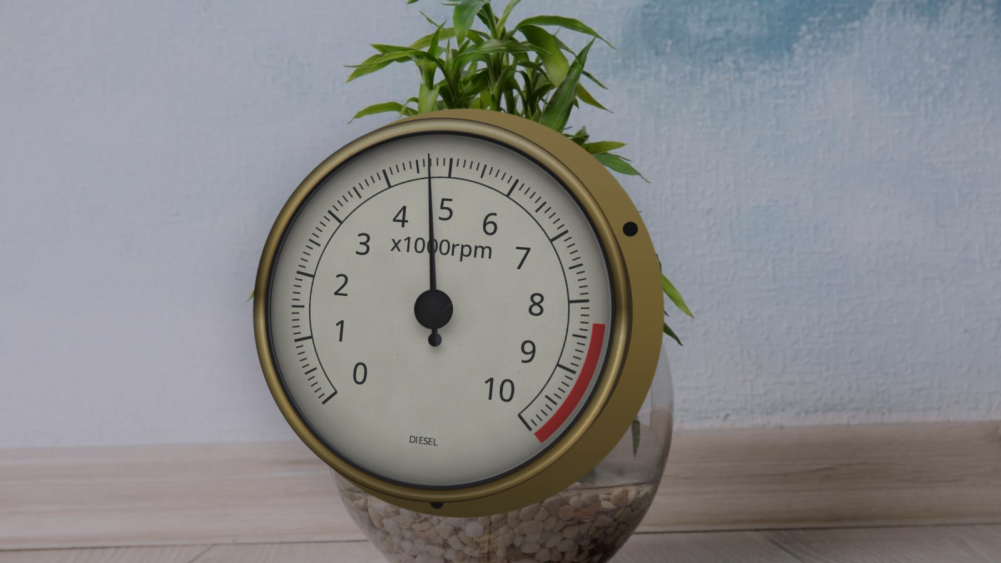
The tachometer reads 4700 rpm
